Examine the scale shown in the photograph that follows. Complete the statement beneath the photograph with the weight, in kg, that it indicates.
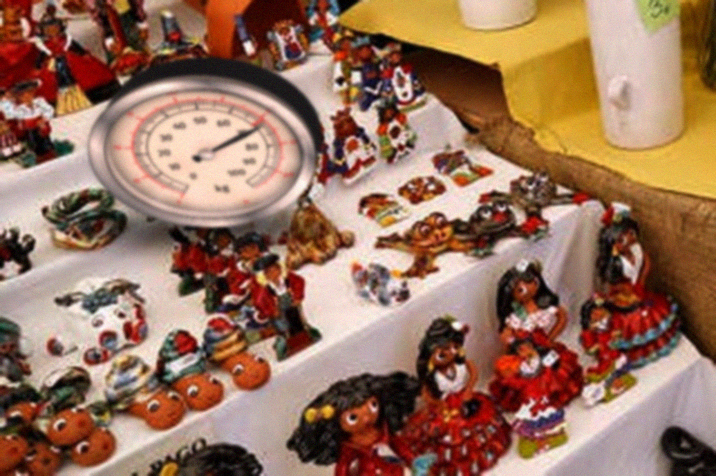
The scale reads 70 kg
